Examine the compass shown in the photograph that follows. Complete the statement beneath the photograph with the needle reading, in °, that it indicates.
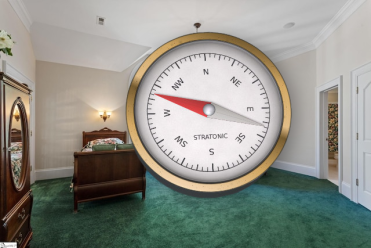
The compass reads 290 °
